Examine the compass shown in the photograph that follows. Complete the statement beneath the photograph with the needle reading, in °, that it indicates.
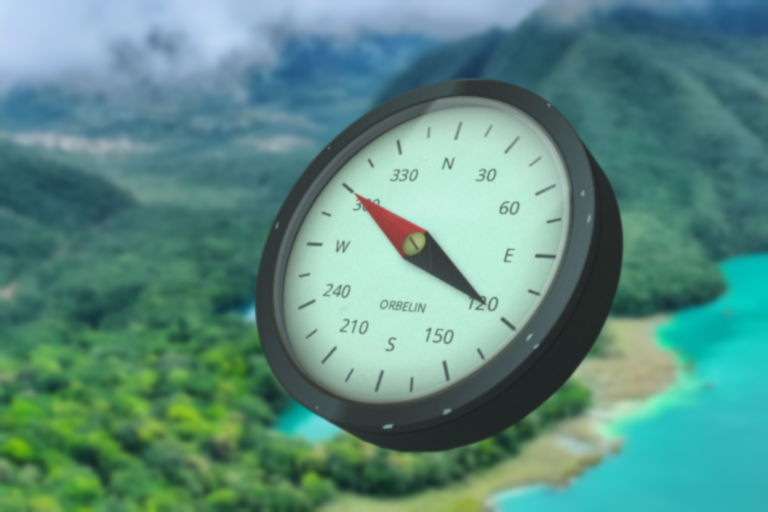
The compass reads 300 °
